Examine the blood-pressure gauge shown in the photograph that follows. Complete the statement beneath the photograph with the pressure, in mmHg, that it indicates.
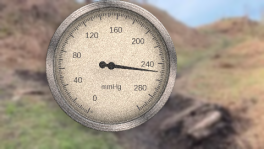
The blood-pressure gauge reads 250 mmHg
